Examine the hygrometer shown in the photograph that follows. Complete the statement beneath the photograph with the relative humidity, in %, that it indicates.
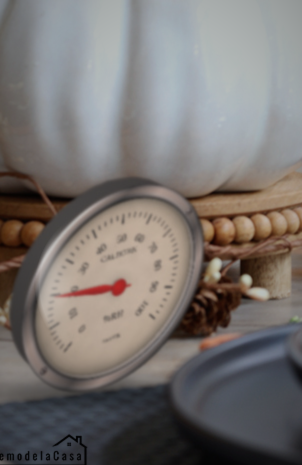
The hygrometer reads 20 %
